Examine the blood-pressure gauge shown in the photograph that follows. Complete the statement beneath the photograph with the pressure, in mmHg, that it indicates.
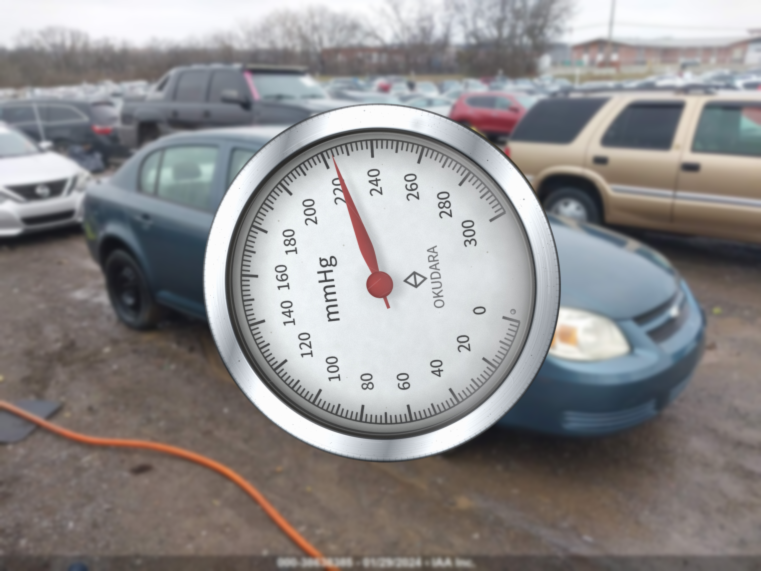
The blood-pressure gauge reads 224 mmHg
